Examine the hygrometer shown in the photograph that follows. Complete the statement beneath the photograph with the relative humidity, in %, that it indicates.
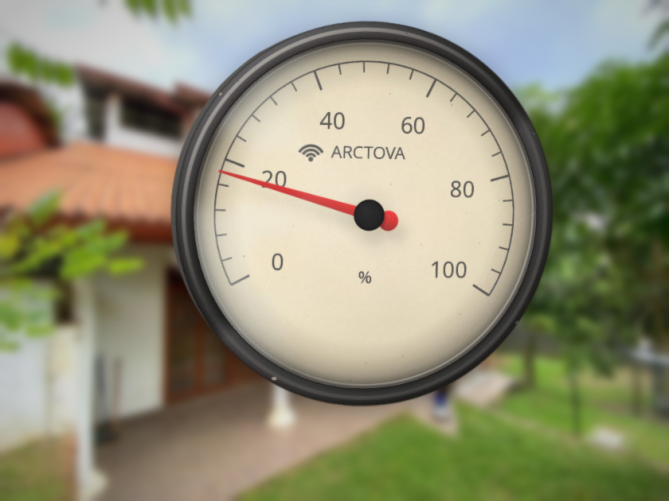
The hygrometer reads 18 %
